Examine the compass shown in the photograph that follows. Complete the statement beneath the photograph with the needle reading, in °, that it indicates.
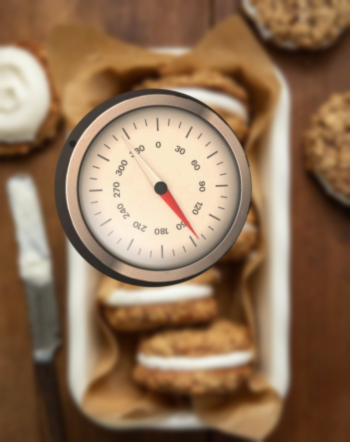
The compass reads 145 °
